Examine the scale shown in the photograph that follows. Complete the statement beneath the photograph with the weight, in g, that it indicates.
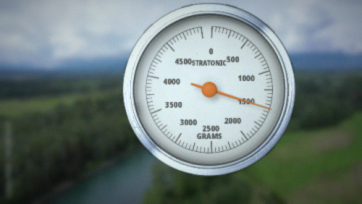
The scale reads 1500 g
